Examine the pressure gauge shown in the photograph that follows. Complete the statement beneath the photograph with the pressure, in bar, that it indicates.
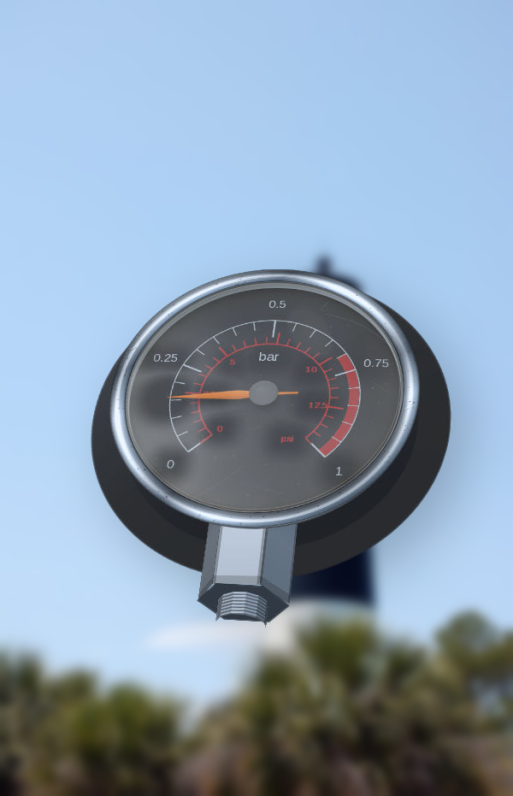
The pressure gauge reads 0.15 bar
